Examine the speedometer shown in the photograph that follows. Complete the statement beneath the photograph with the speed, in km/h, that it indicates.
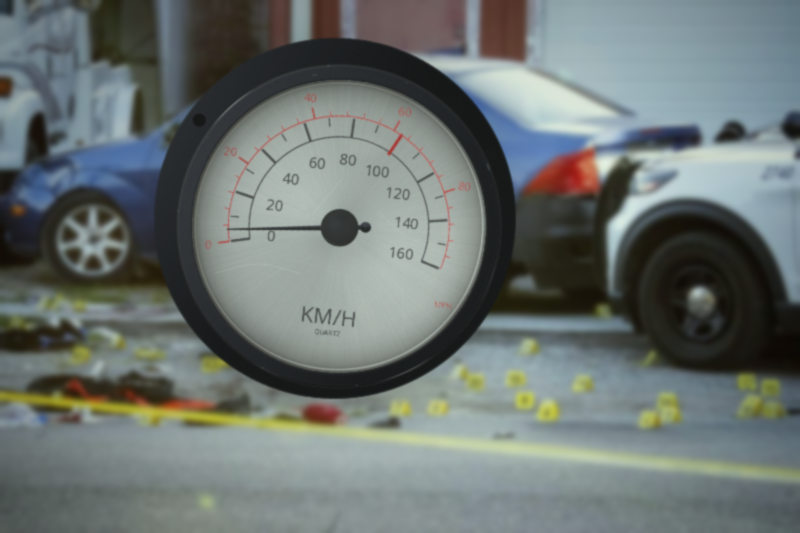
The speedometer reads 5 km/h
